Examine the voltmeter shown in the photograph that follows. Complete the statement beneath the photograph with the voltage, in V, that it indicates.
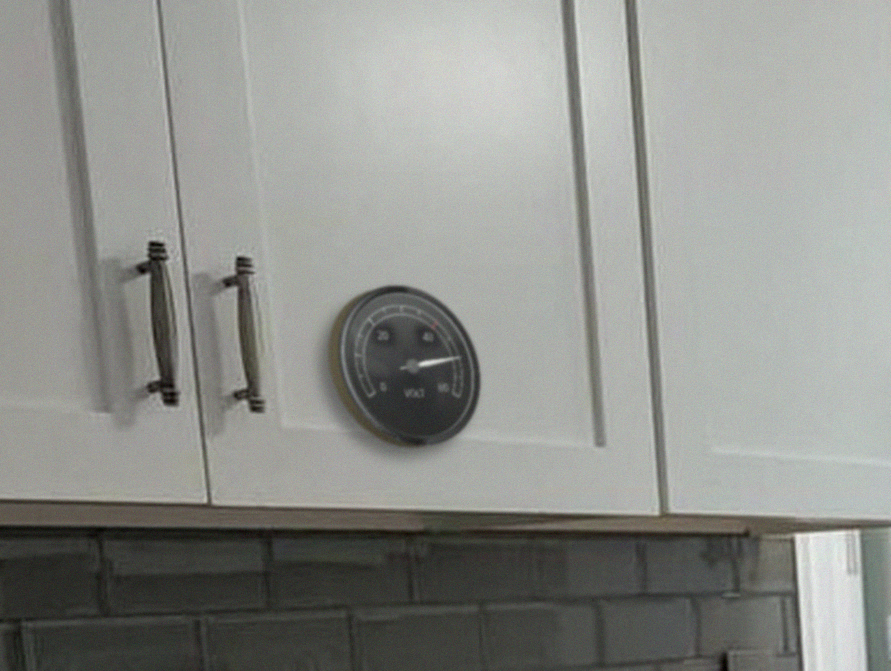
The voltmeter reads 50 V
